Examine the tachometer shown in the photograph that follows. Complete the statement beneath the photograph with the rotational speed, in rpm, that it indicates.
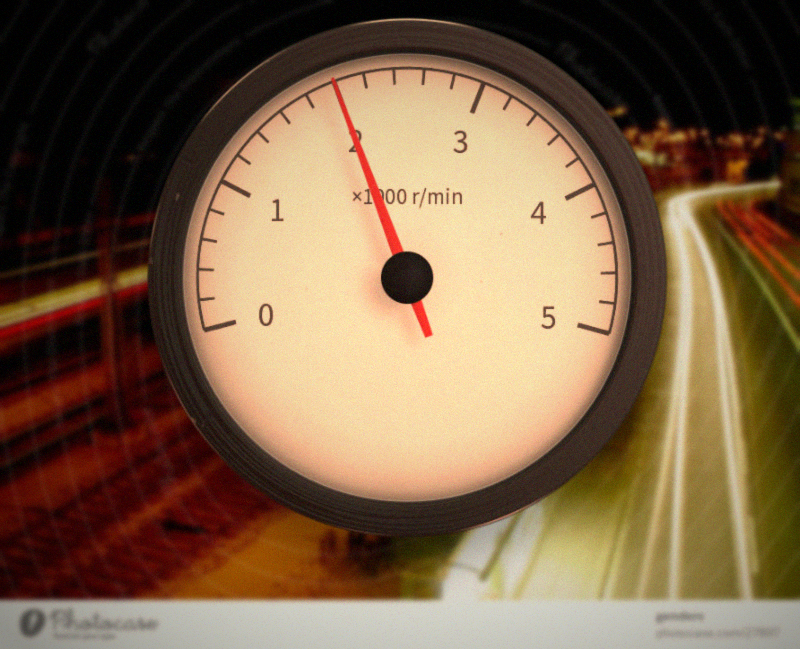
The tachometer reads 2000 rpm
